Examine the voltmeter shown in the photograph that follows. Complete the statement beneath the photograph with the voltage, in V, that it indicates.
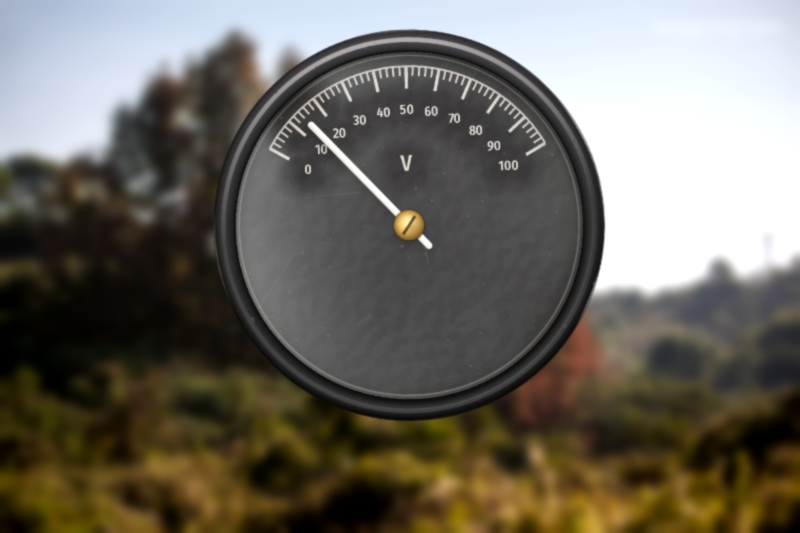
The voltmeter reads 14 V
